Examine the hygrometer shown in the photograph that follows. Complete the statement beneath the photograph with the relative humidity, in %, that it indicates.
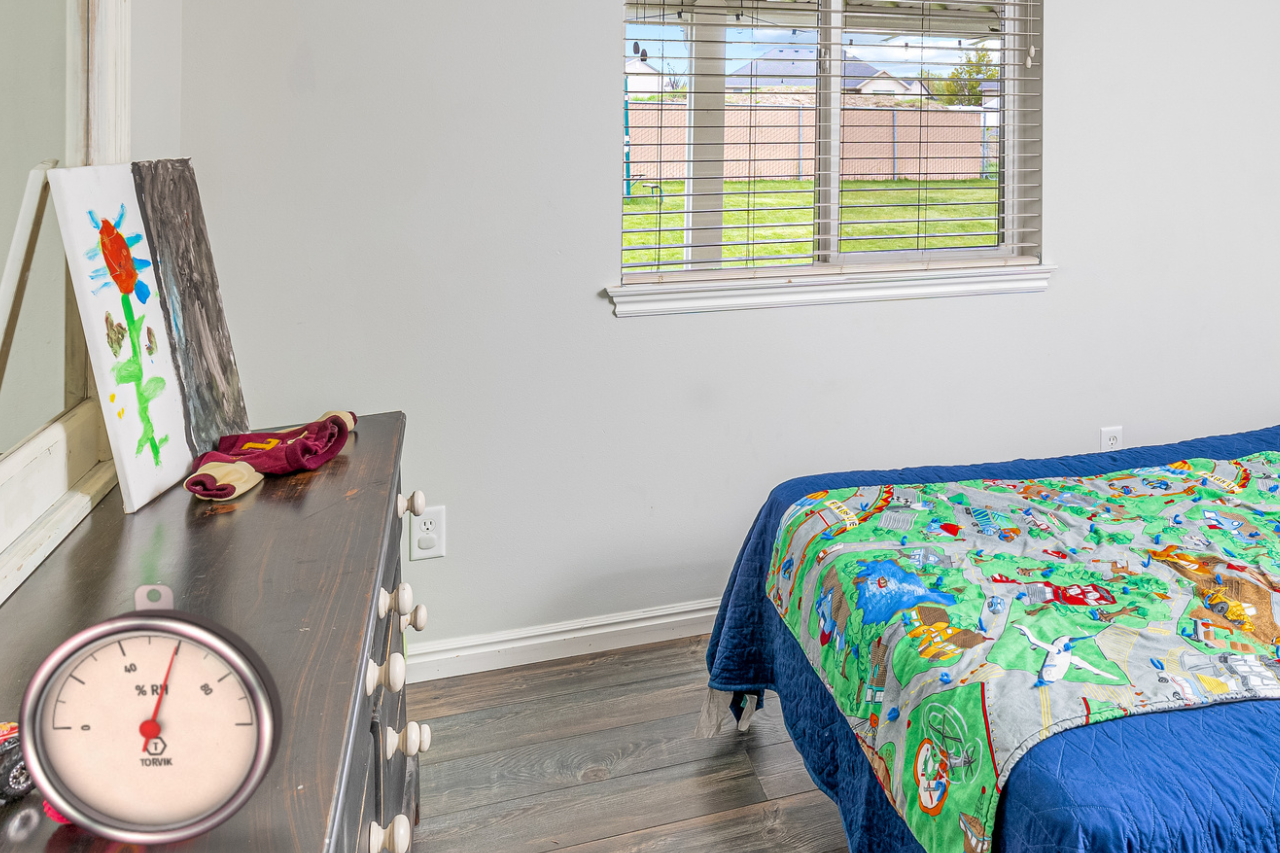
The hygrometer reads 60 %
